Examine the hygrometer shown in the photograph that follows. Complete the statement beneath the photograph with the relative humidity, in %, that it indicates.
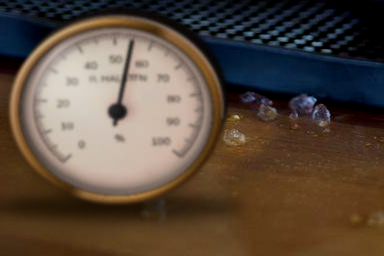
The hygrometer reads 55 %
